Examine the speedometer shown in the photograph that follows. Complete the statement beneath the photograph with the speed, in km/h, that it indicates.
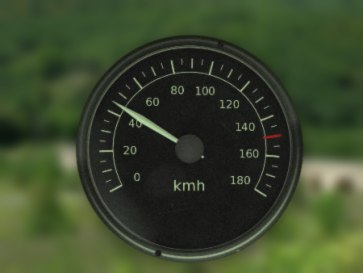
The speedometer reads 45 km/h
